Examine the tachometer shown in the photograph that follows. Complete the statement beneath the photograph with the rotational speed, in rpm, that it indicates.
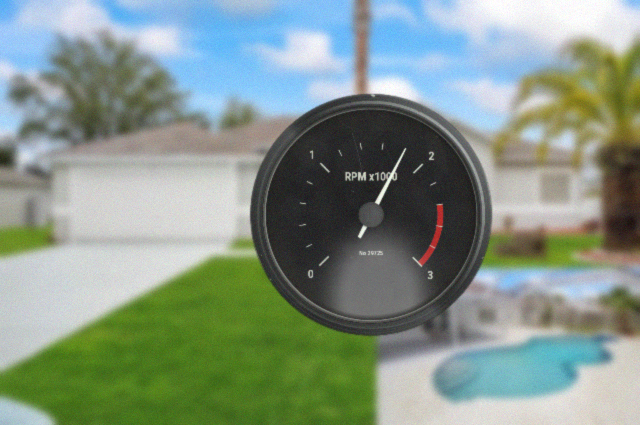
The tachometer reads 1800 rpm
